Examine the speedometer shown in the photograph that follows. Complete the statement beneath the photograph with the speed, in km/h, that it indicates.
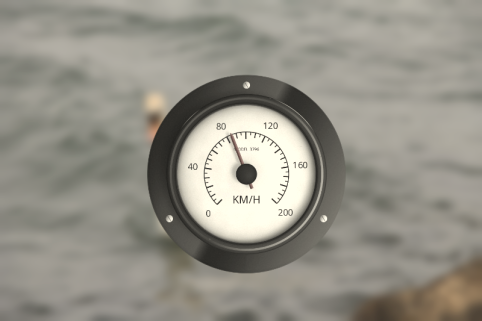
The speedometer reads 85 km/h
